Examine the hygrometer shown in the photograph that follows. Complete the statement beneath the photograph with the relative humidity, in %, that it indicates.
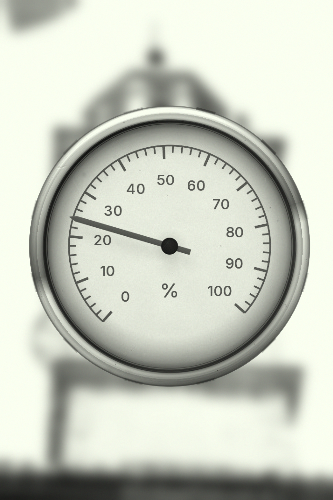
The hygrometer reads 24 %
